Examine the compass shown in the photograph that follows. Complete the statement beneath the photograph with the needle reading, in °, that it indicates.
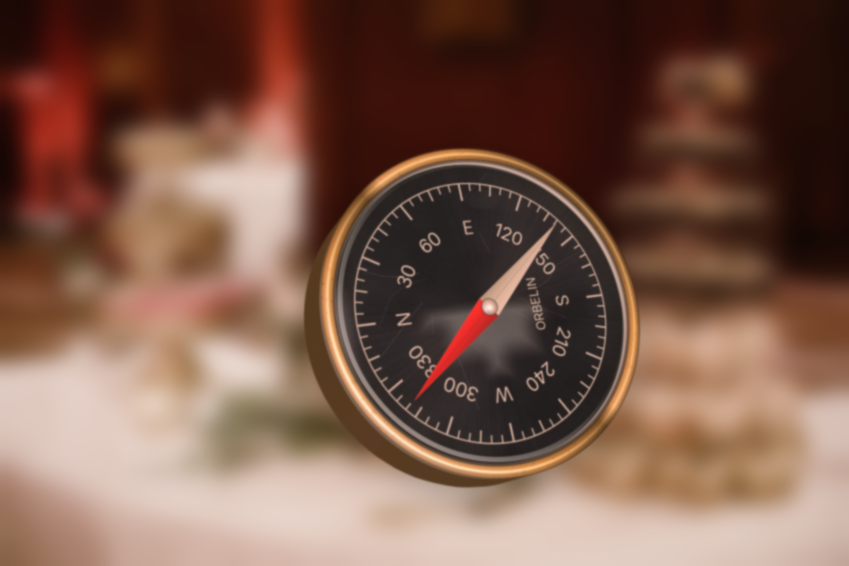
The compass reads 320 °
